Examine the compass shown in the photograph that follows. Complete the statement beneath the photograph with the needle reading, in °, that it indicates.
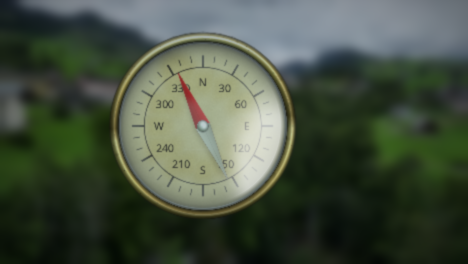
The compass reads 335 °
